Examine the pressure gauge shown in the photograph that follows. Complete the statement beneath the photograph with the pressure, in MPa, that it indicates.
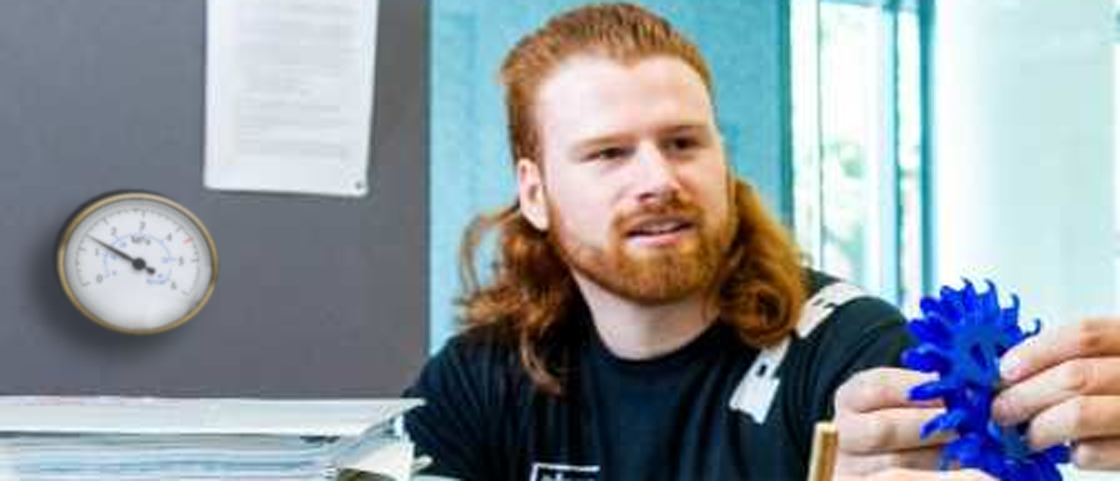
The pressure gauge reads 1.4 MPa
